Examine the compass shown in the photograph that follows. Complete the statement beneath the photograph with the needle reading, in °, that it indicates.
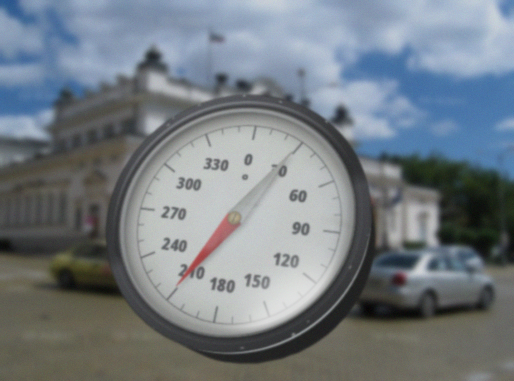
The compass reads 210 °
